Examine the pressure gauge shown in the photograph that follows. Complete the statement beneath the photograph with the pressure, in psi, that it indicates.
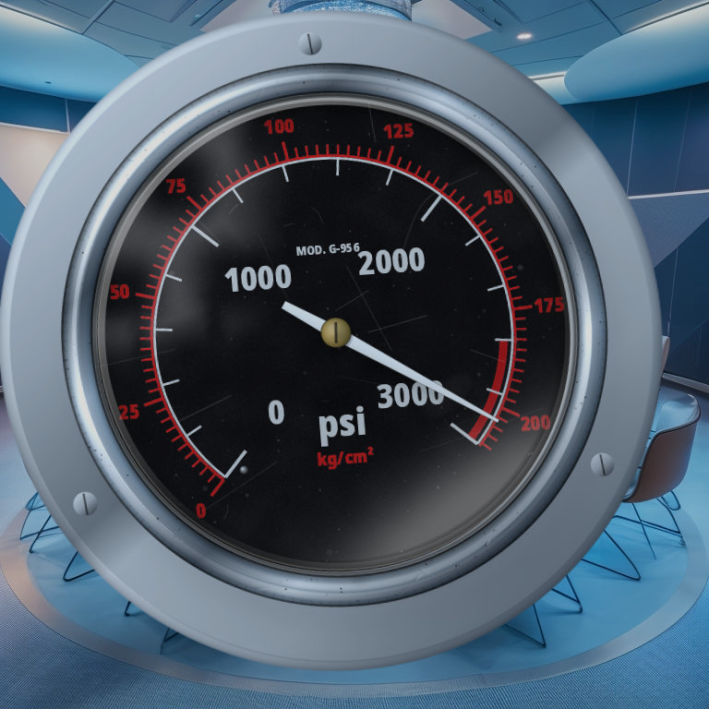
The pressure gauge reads 2900 psi
